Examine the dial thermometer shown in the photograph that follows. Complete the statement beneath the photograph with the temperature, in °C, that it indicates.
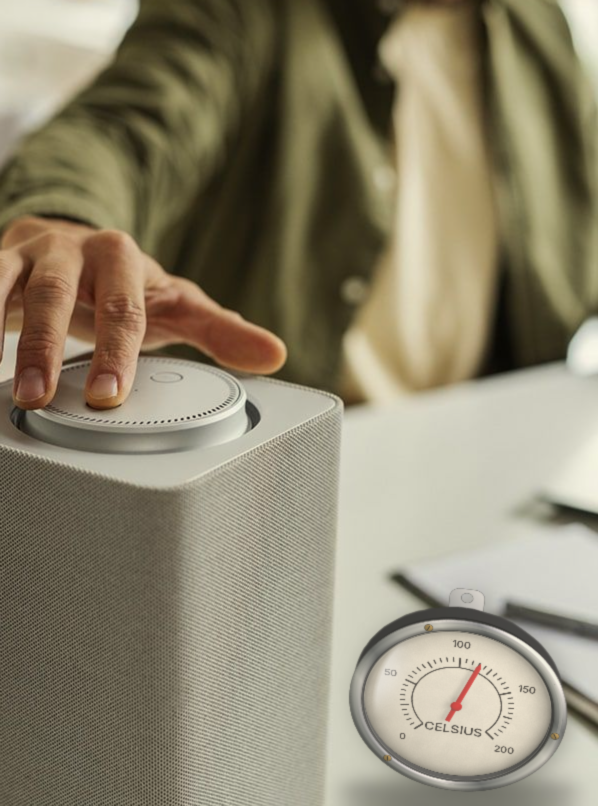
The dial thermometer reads 115 °C
